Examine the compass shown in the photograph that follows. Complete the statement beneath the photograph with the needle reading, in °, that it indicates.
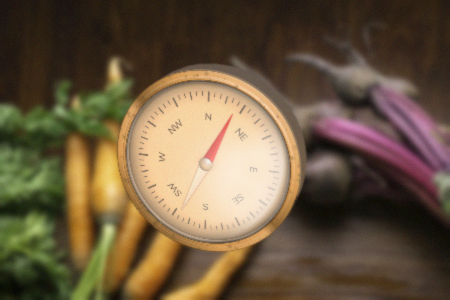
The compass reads 25 °
